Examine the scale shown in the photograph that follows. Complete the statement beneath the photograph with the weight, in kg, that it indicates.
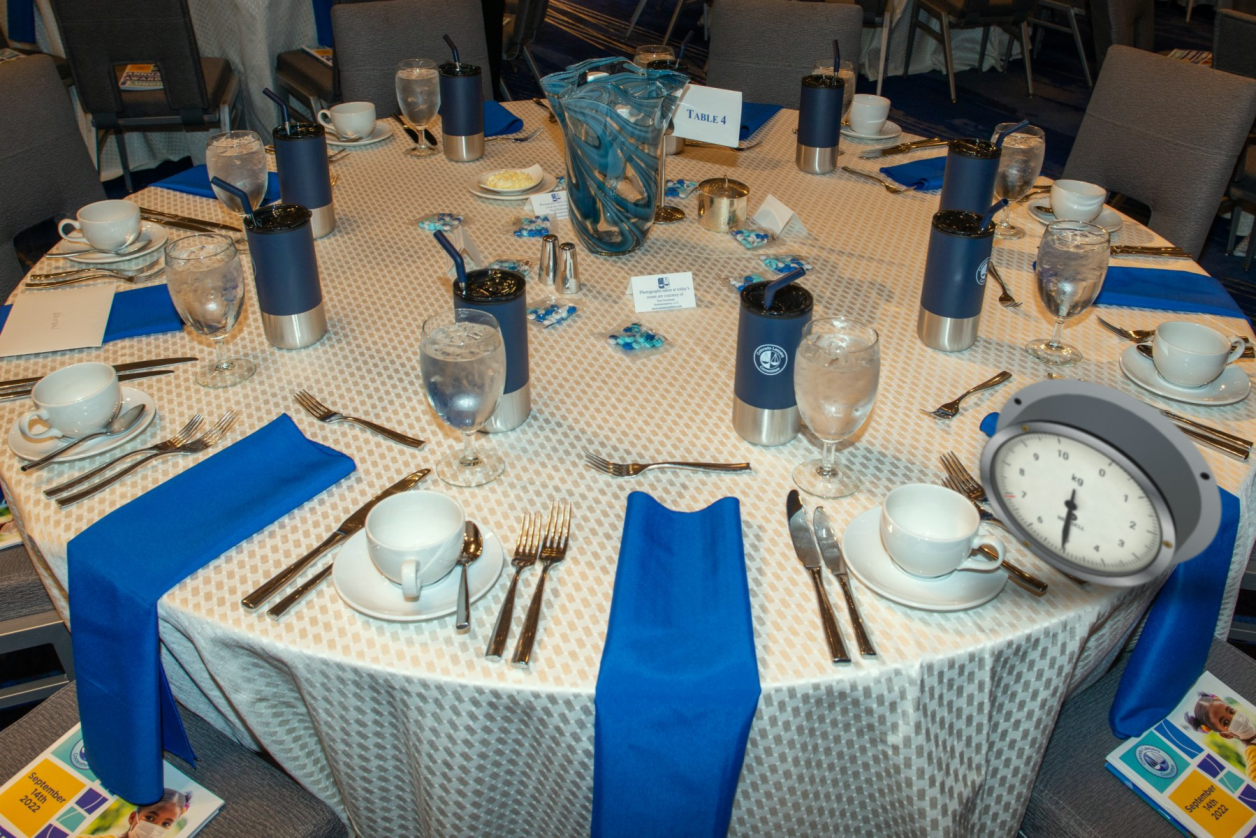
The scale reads 5 kg
